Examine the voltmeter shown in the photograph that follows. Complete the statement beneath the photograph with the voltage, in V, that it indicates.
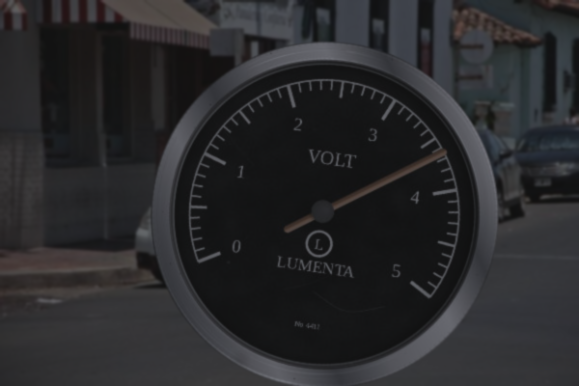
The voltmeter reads 3.65 V
